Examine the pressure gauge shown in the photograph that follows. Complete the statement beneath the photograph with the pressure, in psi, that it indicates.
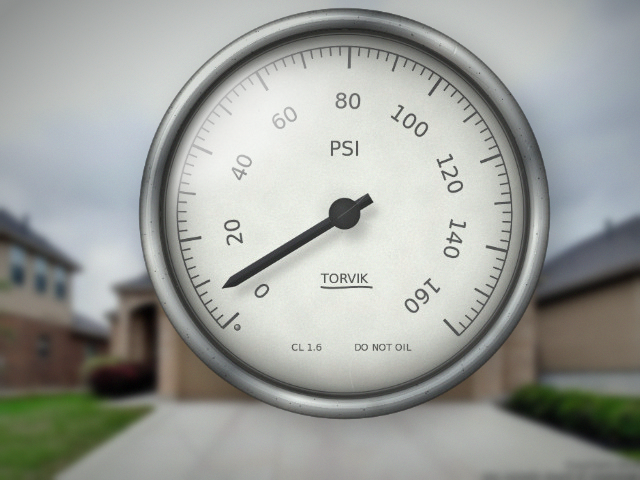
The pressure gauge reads 7 psi
